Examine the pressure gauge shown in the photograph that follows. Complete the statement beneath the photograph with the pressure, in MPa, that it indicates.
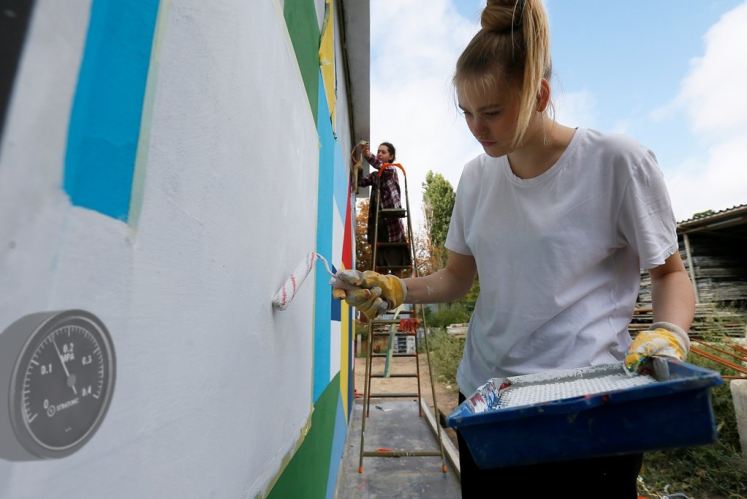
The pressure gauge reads 0.15 MPa
